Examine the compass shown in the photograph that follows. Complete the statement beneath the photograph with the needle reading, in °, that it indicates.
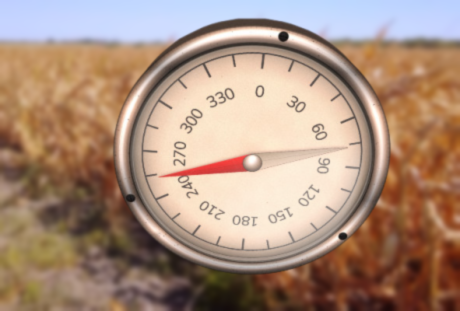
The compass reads 255 °
